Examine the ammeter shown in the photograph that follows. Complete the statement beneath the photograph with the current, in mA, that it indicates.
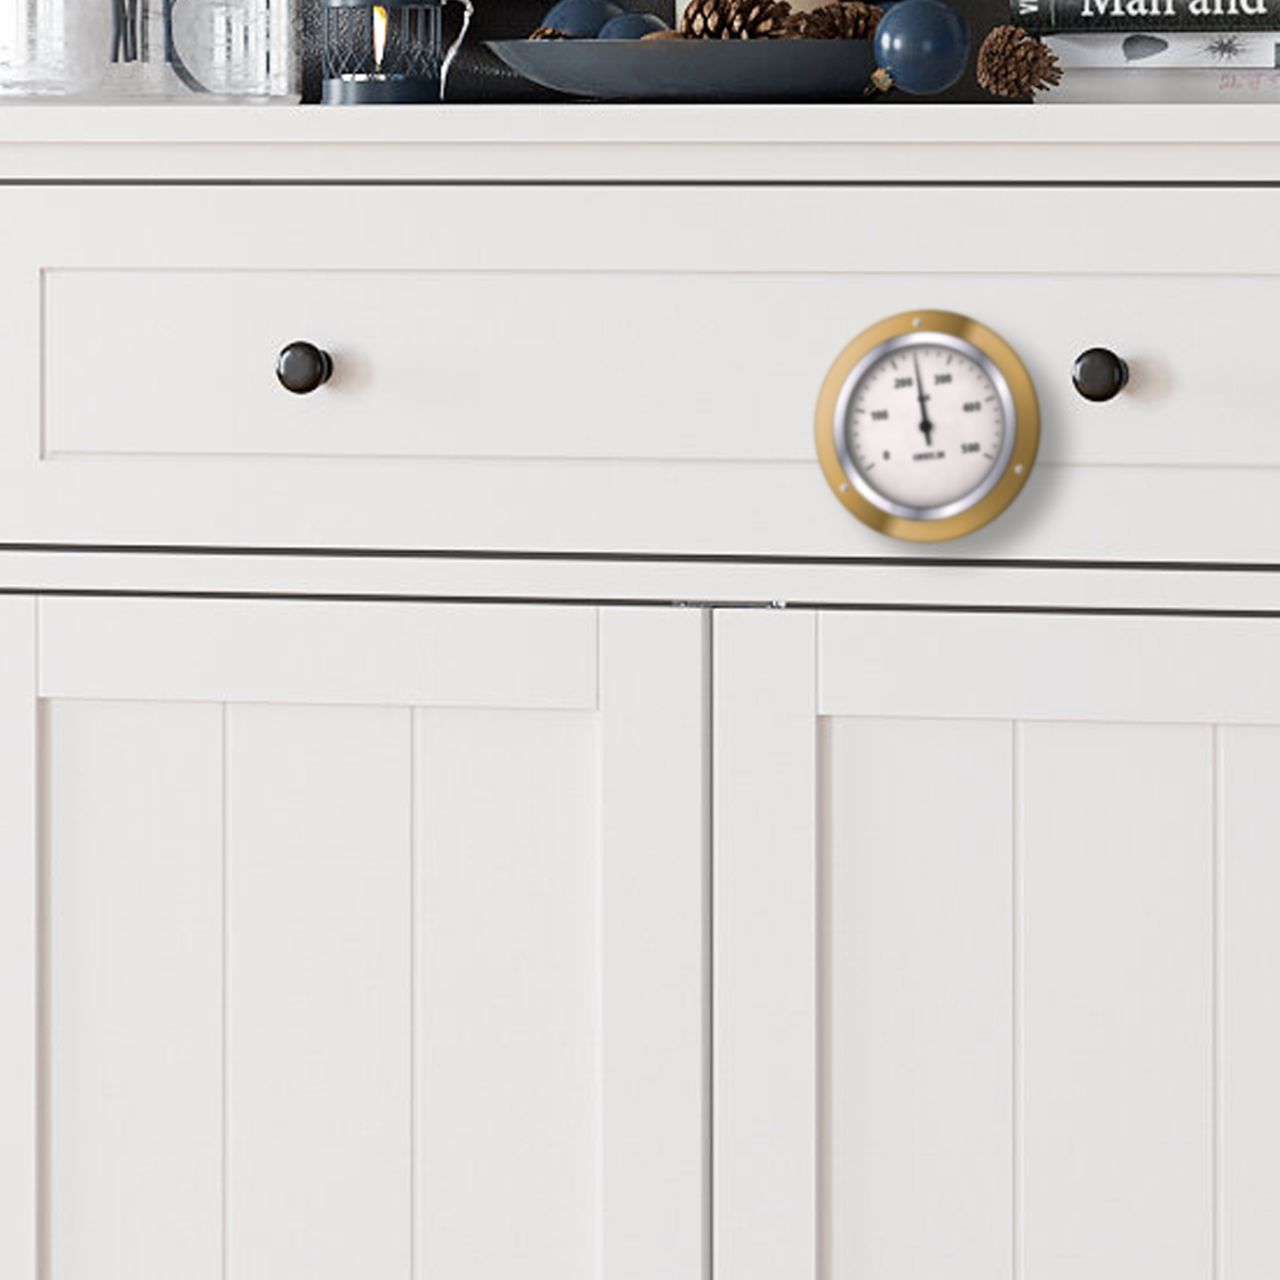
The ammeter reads 240 mA
